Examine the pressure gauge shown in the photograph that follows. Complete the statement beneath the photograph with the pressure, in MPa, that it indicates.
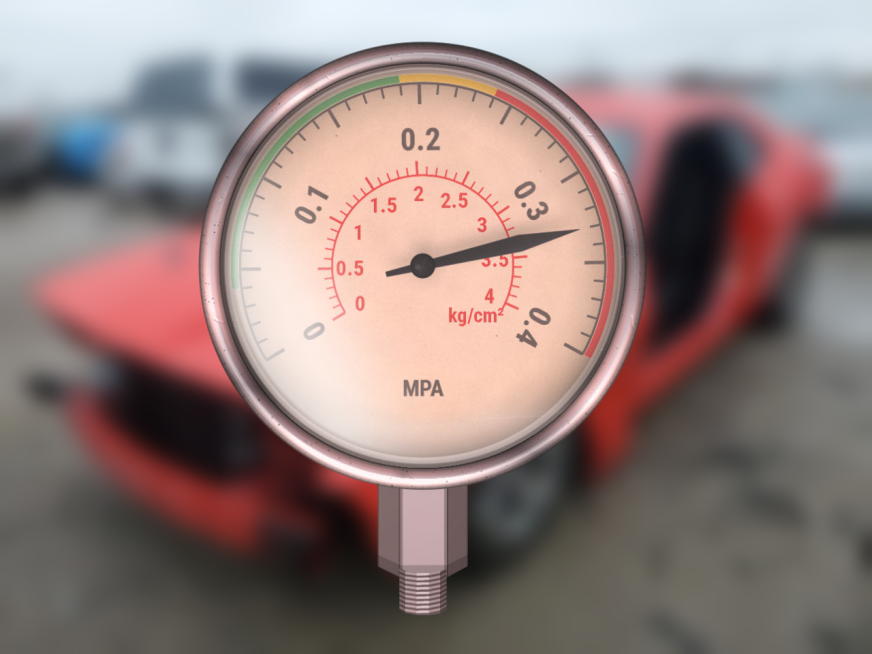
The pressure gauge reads 0.33 MPa
